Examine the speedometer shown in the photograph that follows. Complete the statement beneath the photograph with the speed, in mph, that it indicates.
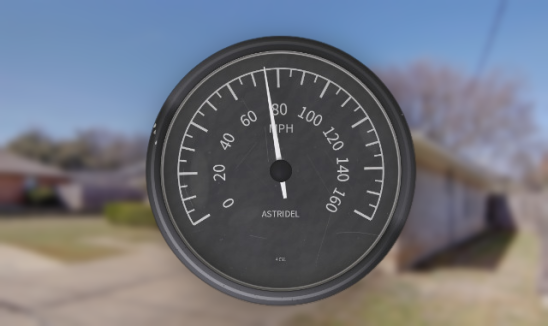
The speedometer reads 75 mph
